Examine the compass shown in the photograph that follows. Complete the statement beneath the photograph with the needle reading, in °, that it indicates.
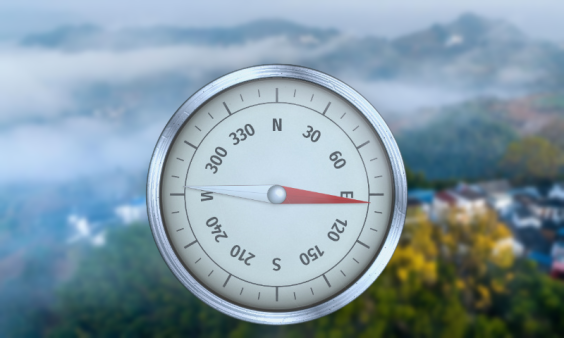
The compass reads 95 °
